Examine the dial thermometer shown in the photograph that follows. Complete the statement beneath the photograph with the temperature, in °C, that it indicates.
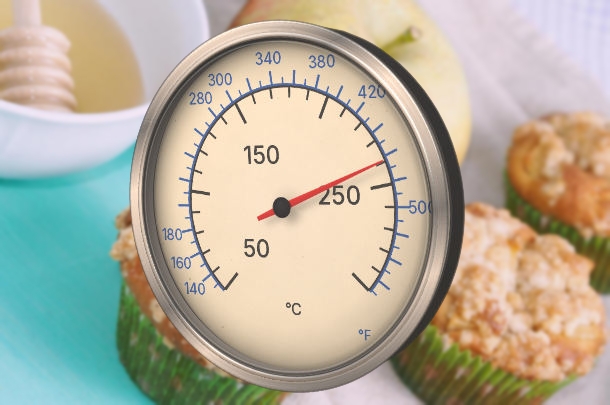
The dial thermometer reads 240 °C
